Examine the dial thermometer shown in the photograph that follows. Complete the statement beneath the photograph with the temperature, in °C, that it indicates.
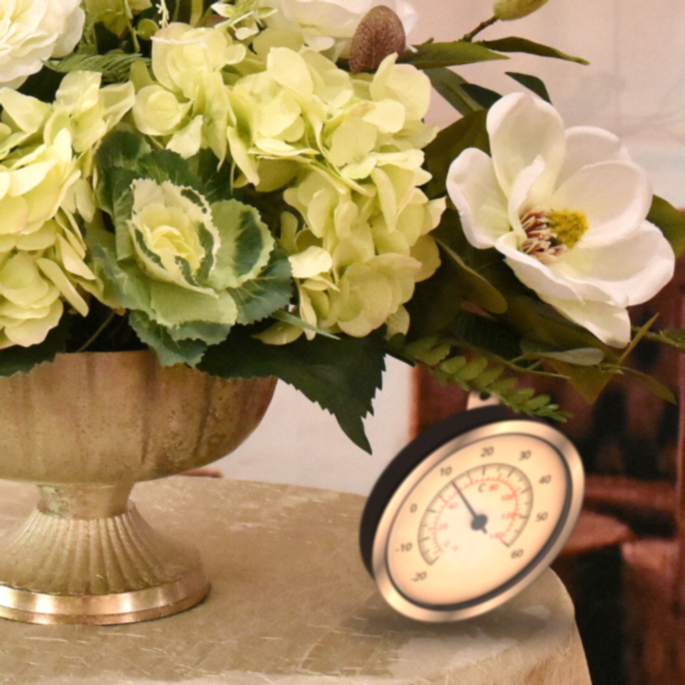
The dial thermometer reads 10 °C
